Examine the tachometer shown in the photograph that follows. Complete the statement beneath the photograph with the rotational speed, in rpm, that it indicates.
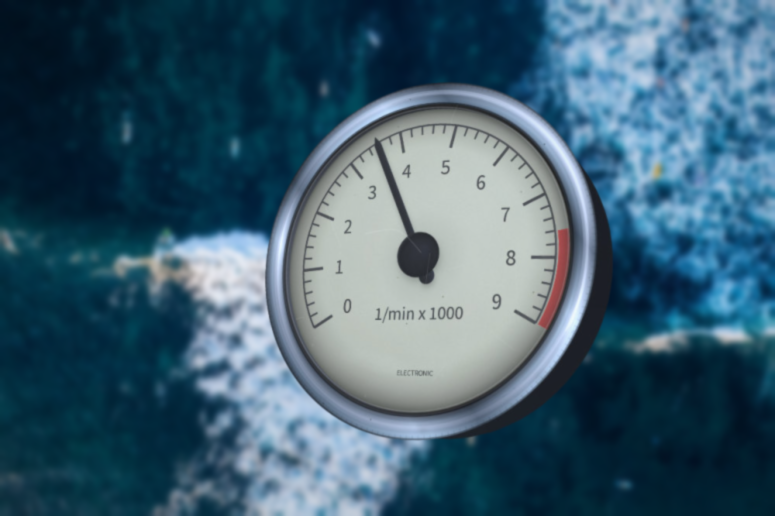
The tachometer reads 3600 rpm
